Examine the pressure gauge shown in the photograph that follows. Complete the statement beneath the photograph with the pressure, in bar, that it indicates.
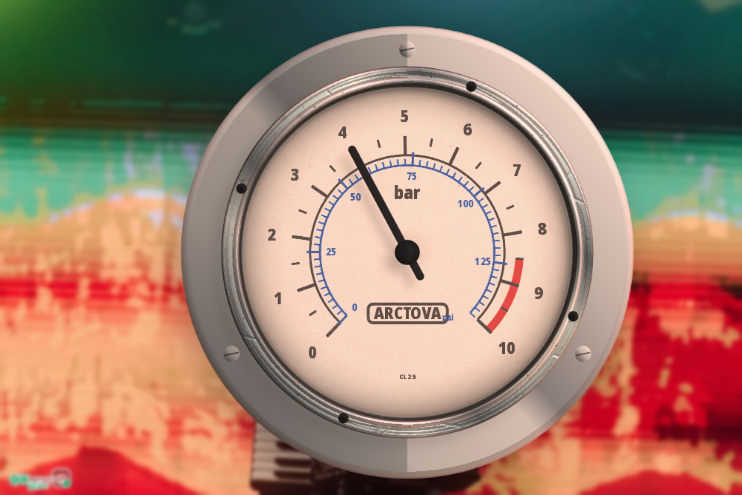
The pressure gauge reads 4 bar
